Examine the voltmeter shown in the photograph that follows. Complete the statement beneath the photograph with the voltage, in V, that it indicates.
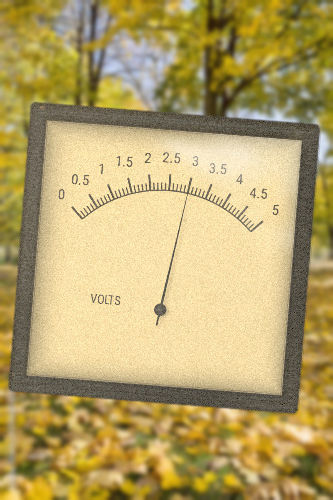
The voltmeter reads 3 V
